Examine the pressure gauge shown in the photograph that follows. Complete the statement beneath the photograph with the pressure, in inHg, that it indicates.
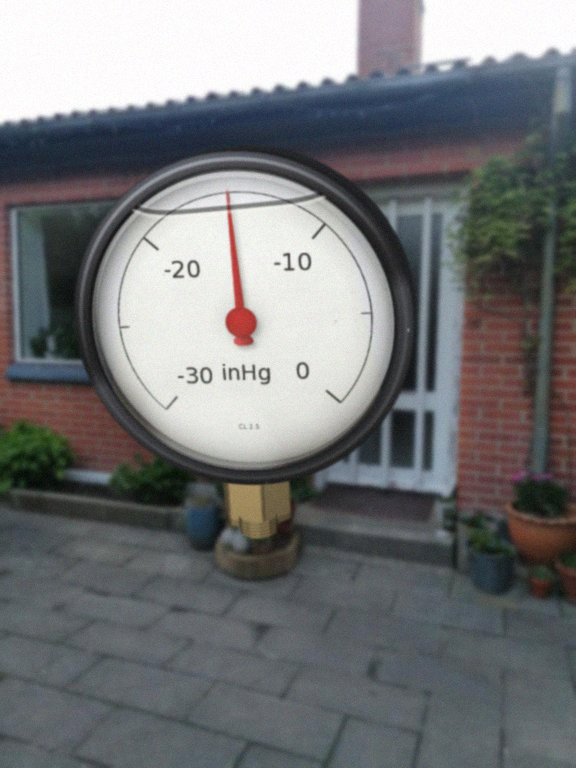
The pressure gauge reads -15 inHg
